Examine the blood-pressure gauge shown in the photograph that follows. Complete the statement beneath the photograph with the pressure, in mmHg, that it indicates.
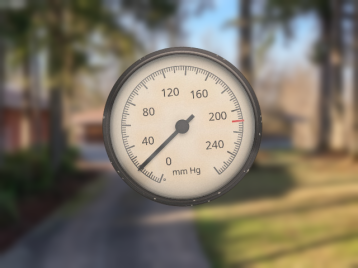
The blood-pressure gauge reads 20 mmHg
